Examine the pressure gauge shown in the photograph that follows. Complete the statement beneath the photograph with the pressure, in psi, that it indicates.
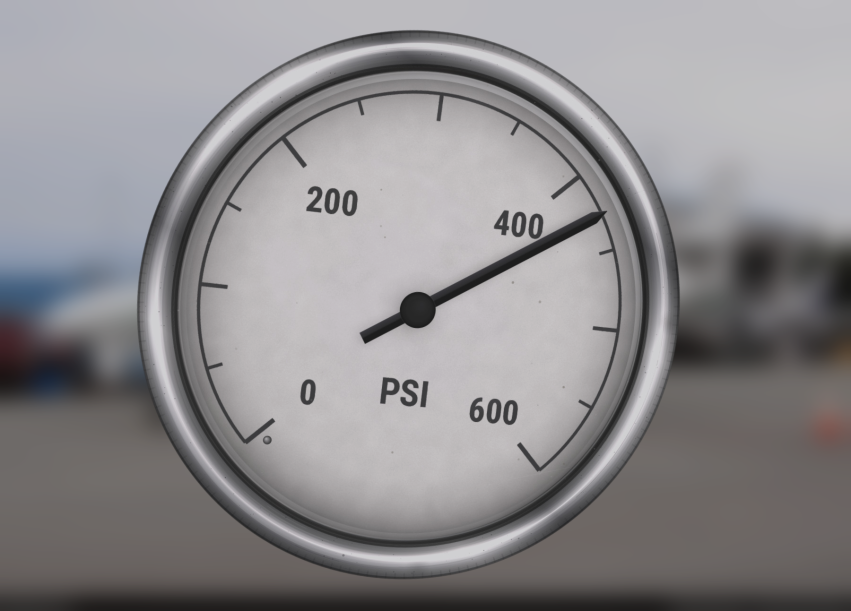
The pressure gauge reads 425 psi
